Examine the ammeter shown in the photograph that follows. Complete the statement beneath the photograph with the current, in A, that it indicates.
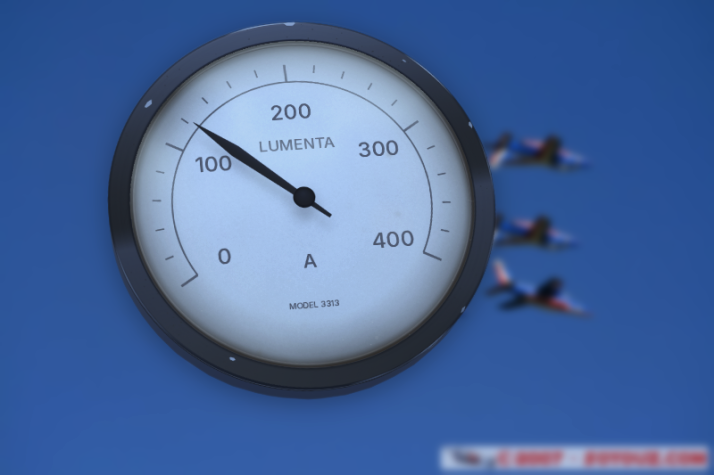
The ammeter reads 120 A
